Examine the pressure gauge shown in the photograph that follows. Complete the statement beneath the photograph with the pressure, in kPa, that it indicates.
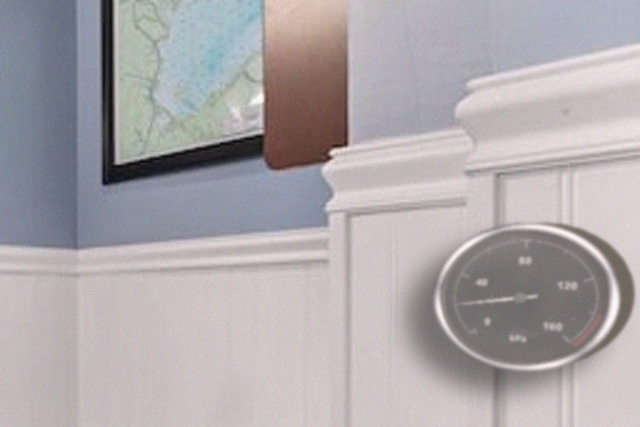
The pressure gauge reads 20 kPa
